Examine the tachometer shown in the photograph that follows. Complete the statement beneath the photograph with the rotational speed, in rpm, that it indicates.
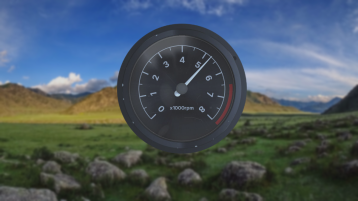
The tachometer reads 5250 rpm
